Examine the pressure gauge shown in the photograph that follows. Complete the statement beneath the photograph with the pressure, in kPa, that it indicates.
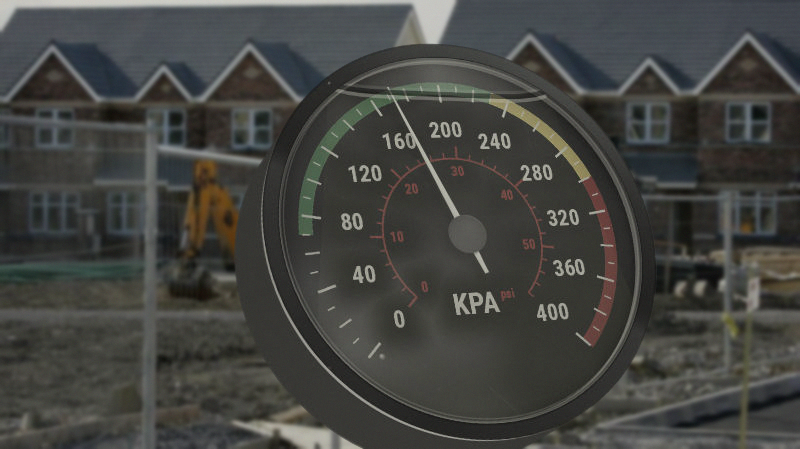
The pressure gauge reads 170 kPa
